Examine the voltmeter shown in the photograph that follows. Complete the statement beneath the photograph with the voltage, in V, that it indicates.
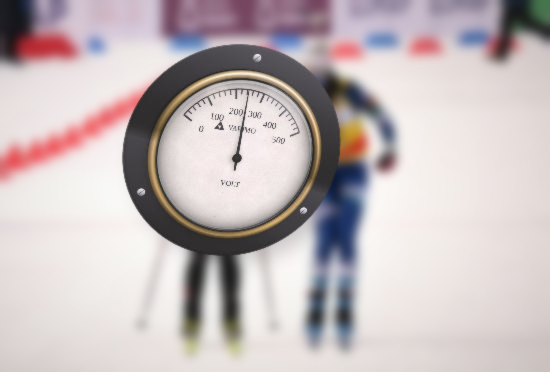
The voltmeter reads 240 V
